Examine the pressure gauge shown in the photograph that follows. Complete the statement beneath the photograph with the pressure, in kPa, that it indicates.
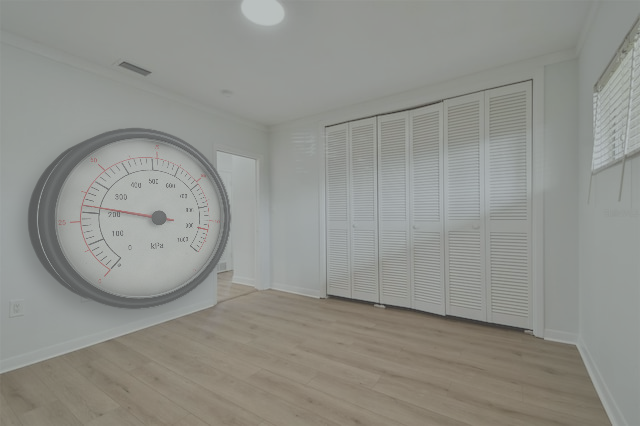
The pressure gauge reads 220 kPa
